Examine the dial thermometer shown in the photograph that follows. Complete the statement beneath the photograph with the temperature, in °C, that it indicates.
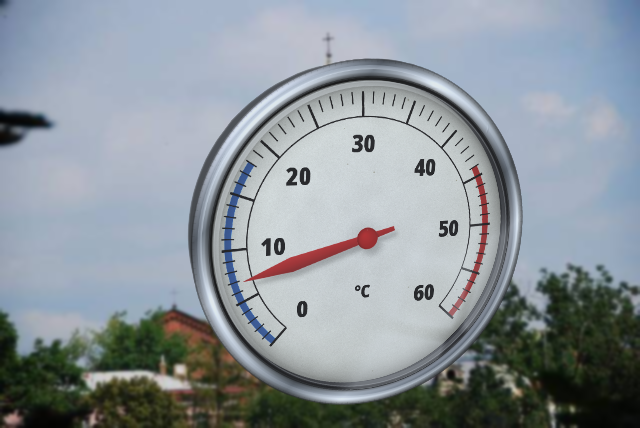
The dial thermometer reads 7 °C
